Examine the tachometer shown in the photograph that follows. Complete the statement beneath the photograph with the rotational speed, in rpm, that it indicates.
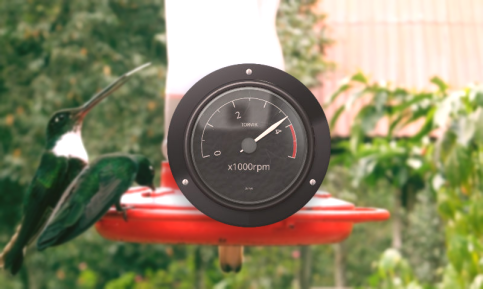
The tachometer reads 3750 rpm
